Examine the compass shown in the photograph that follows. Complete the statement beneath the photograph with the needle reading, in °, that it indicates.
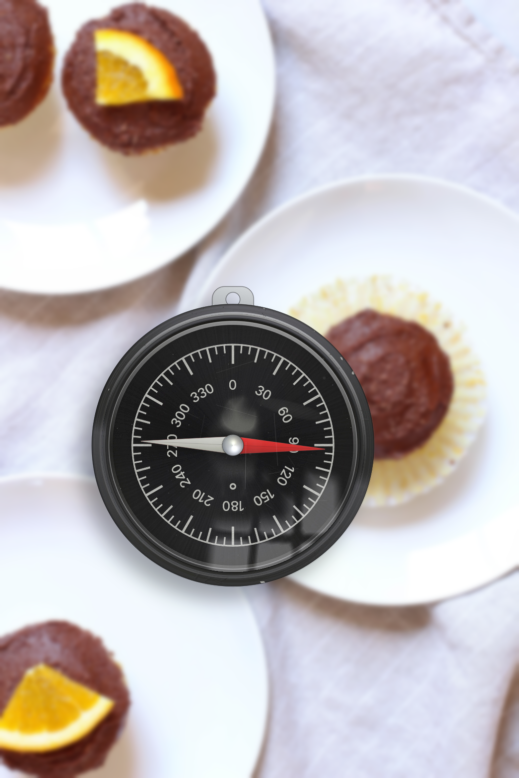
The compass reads 92.5 °
